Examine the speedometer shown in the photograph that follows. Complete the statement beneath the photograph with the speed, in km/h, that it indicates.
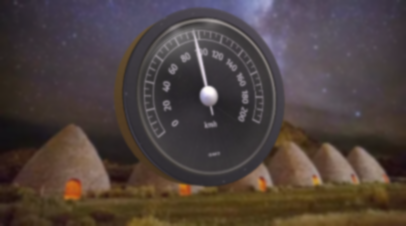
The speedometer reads 95 km/h
